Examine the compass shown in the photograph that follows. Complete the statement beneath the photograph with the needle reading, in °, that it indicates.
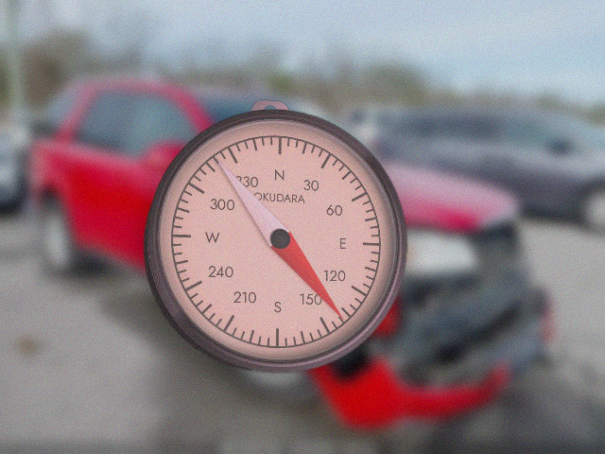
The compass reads 140 °
